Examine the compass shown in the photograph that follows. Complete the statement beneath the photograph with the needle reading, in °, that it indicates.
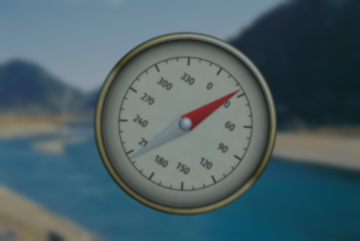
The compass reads 25 °
